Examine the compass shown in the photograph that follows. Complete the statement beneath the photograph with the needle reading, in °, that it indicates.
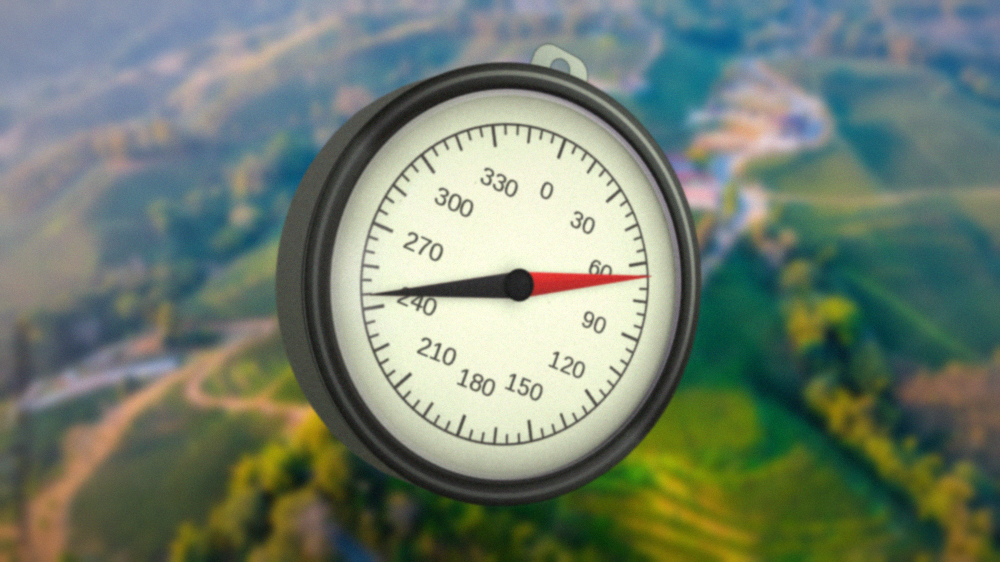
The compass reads 65 °
